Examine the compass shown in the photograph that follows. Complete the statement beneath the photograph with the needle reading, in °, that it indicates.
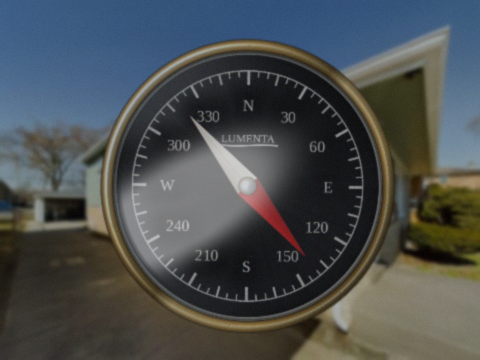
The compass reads 140 °
